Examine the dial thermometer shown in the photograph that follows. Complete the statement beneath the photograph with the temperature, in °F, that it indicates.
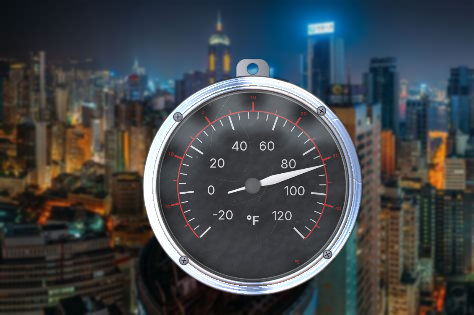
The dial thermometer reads 88 °F
